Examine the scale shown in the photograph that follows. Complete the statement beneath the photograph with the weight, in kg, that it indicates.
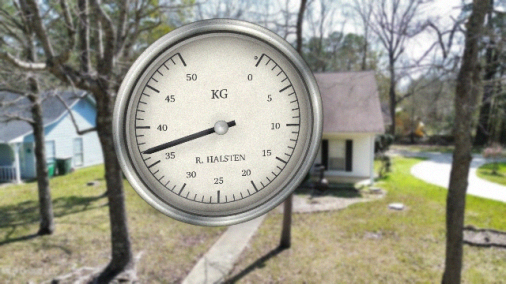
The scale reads 37 kg
